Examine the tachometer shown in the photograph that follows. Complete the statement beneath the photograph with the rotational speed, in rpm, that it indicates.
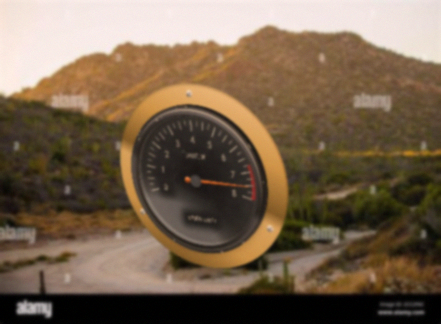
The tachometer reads 7500 rpm
